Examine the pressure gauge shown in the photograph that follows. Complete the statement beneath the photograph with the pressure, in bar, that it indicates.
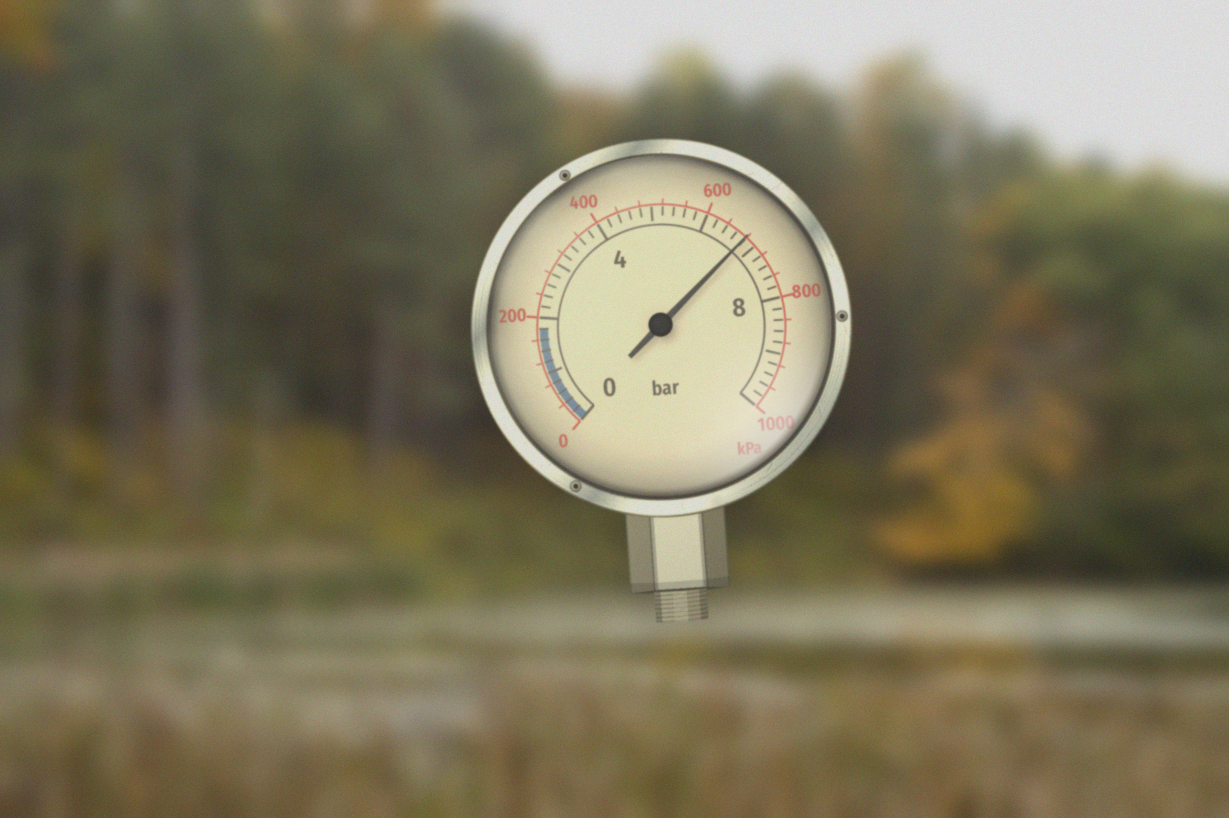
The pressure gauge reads 6.8 bar
